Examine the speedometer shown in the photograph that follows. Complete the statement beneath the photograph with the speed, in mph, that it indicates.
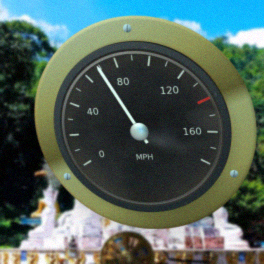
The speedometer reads 70 mph
